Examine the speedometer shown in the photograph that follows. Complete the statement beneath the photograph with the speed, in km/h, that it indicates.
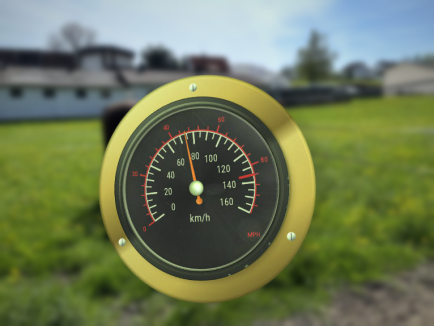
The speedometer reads 75 km/h
